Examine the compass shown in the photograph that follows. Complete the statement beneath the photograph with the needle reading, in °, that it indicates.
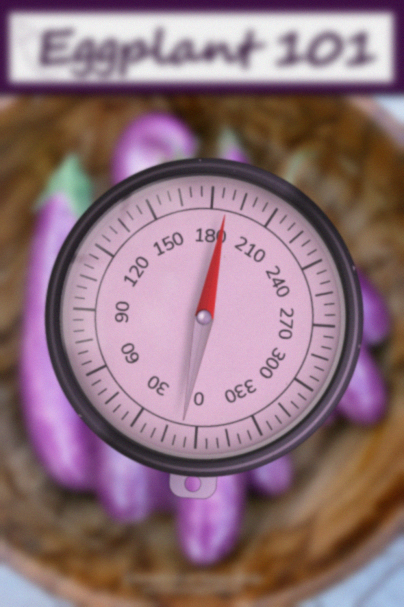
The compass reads 187.5 °
